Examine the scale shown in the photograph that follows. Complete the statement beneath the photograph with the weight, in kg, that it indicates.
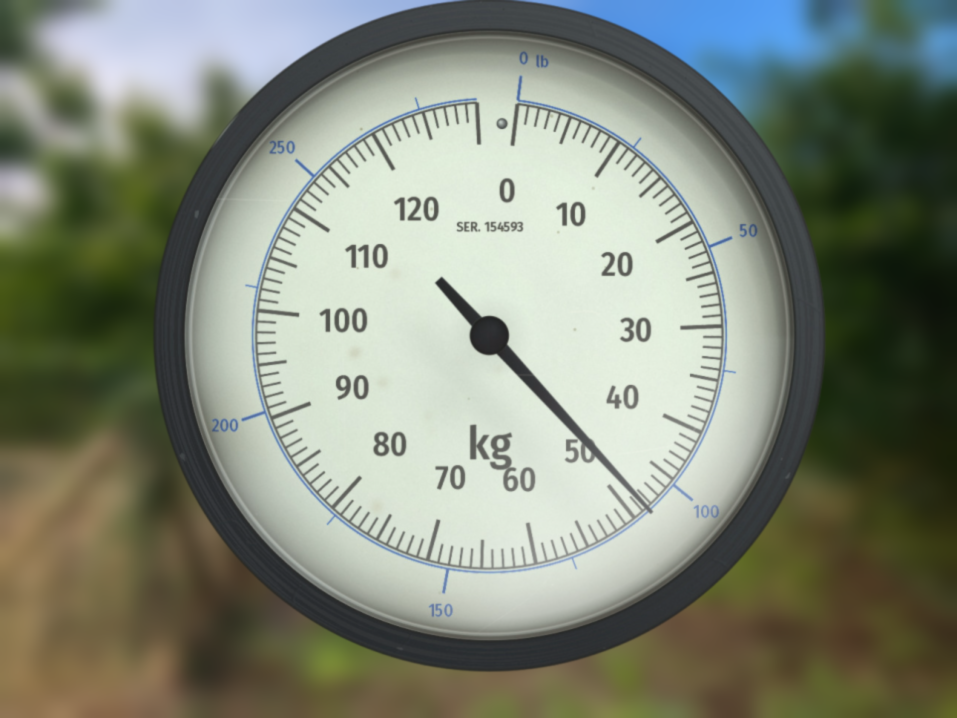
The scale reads 48.5 kg
